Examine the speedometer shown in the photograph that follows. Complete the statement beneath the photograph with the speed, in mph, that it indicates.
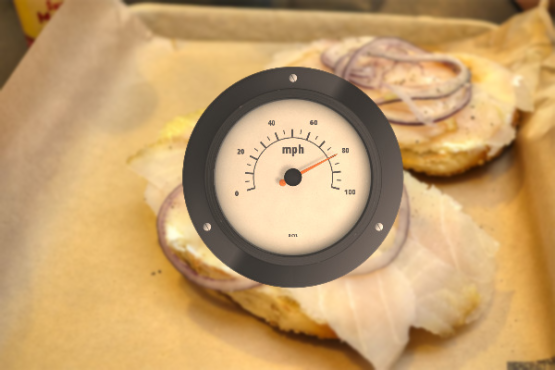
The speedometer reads 80 mph
